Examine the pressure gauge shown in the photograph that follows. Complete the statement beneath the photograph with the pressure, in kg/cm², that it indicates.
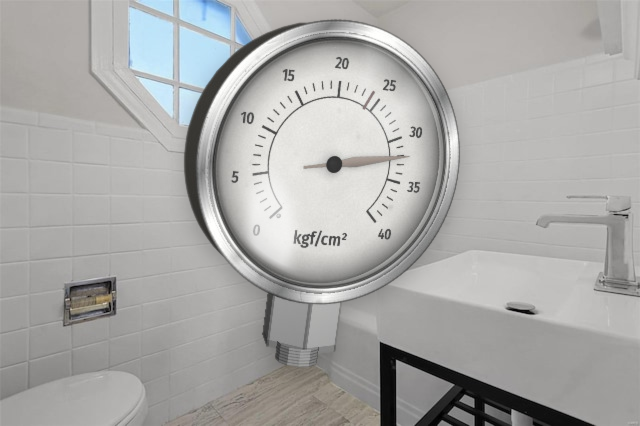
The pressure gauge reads 32 kg/cm²
